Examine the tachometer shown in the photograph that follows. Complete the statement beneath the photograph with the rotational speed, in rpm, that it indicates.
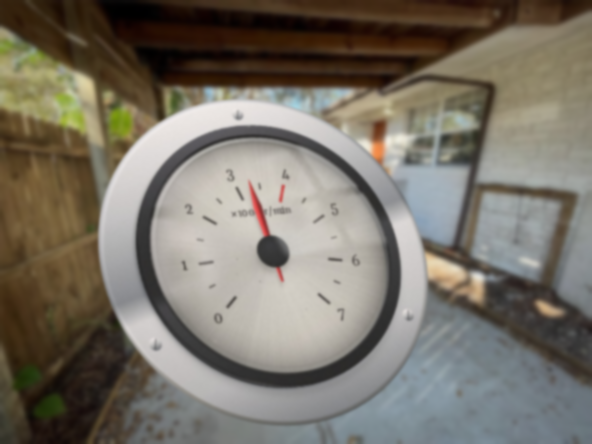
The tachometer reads 3250 rpm
